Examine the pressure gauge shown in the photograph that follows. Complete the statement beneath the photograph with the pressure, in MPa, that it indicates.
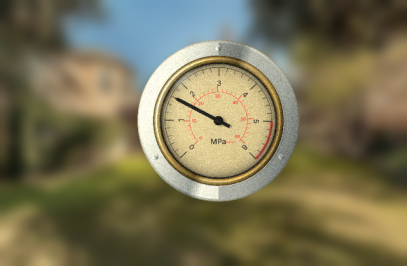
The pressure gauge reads 1.6 MPa
